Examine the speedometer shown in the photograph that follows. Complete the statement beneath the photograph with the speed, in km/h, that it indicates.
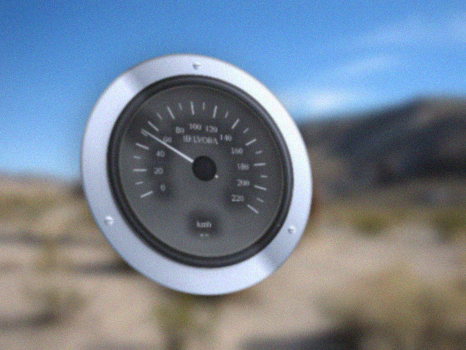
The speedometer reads 50 km/h
